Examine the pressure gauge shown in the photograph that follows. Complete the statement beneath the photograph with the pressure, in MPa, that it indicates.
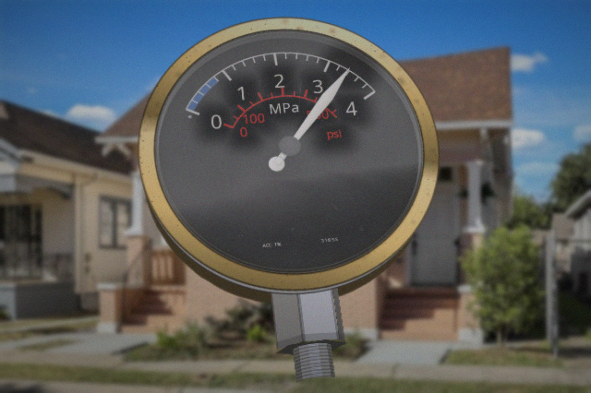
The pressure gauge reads 3.4 MPa
